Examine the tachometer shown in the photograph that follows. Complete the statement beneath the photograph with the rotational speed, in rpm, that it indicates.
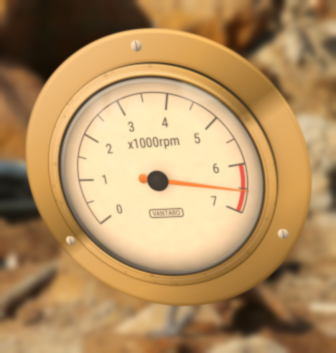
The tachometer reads 6500 rpm
